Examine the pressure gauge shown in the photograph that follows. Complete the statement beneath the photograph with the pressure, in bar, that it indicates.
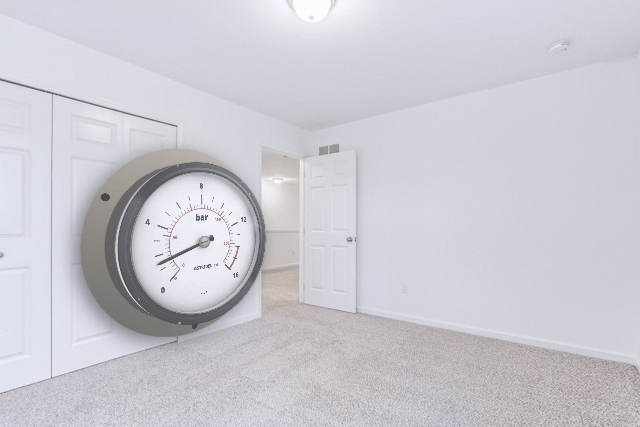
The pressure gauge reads 1.5 bar
